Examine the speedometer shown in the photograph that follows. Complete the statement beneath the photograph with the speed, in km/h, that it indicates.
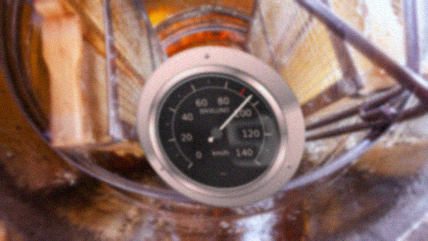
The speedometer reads 95 km/h
